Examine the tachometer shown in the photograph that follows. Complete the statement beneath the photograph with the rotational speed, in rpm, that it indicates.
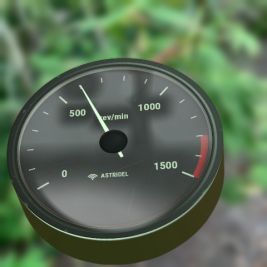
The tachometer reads 600 rpm
